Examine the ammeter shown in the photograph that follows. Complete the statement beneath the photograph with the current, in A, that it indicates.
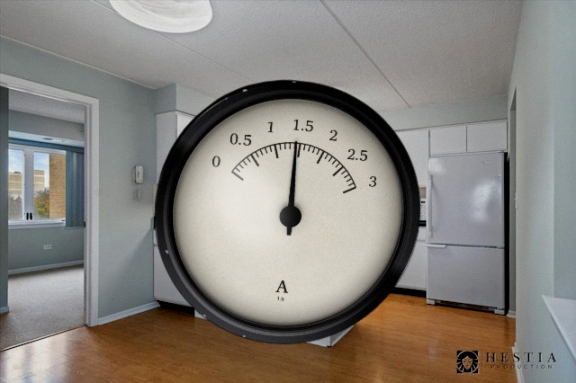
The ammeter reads 1.4 A
